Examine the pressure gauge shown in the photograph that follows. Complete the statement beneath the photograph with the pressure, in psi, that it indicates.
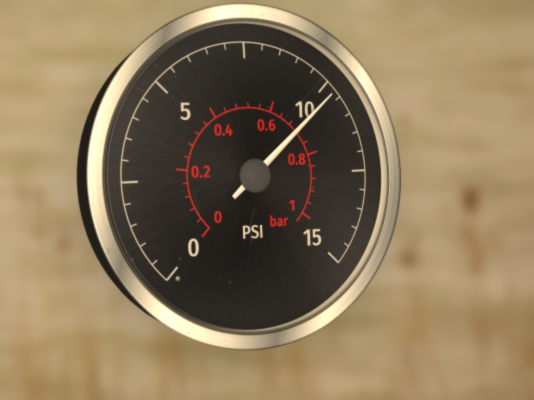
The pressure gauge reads 10.25 psi
